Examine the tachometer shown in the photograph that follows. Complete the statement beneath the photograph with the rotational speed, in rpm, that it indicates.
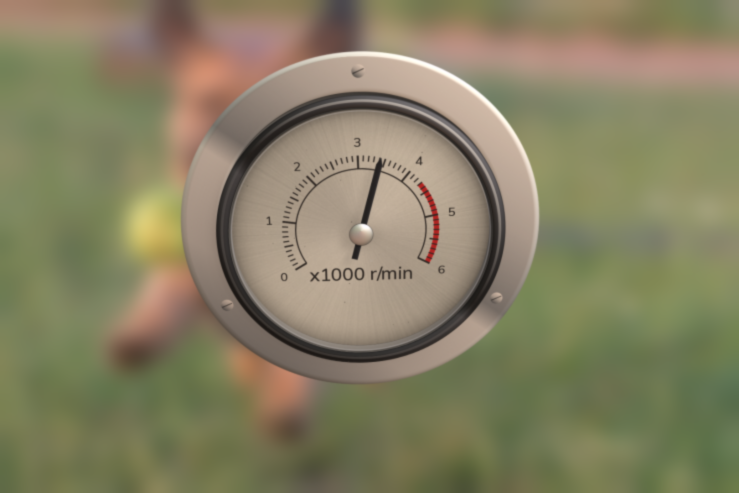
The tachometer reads 3400 rpm
